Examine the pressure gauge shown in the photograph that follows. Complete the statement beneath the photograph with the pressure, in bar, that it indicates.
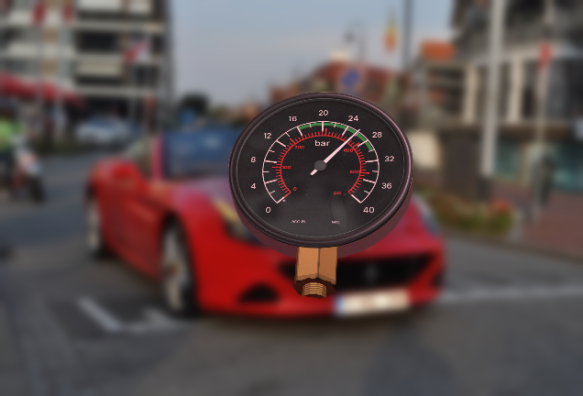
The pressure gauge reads 26 bar
